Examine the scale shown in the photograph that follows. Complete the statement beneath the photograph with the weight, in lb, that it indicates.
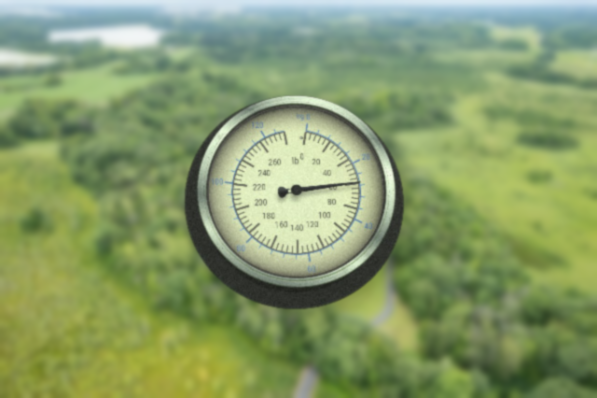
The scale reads 60 lb
